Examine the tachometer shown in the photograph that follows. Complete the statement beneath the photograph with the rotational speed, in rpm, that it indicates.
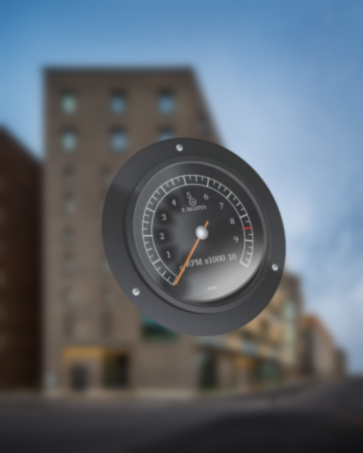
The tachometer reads 0 rpm
